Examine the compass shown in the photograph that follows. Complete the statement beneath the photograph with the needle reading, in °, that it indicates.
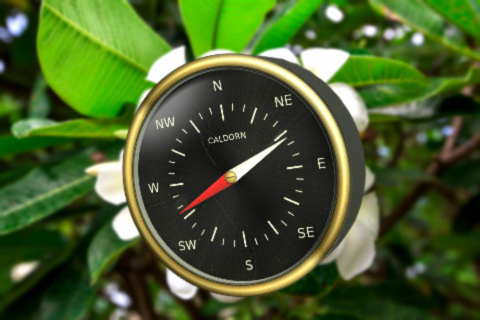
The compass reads 245 °
